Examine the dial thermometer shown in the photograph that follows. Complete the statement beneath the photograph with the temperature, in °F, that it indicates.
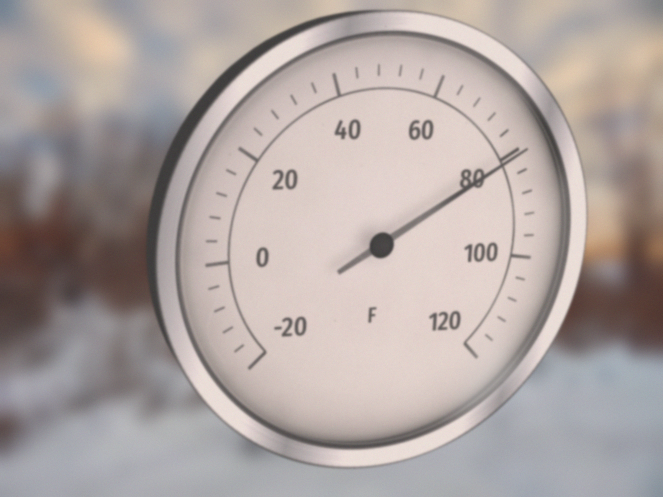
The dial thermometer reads 80 °F
